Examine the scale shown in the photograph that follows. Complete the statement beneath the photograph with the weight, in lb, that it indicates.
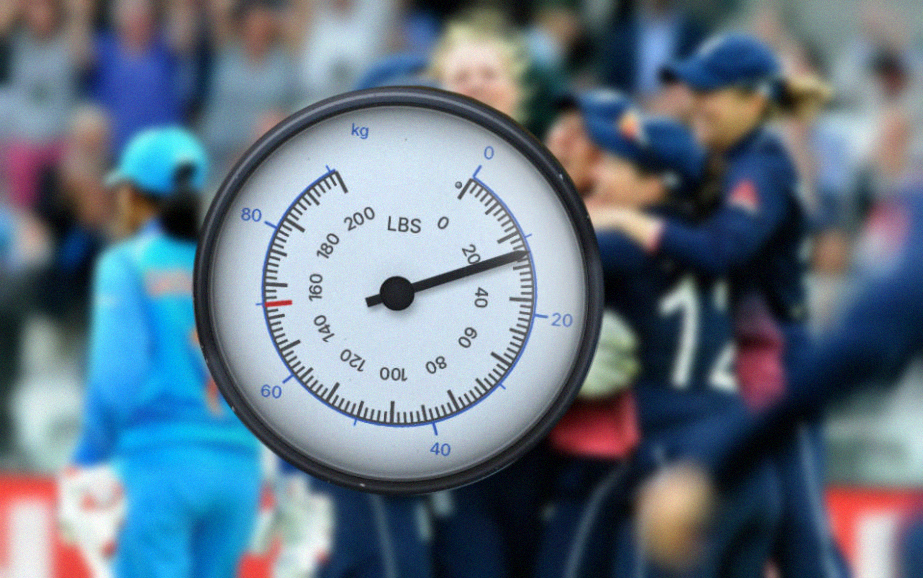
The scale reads 26 lb
